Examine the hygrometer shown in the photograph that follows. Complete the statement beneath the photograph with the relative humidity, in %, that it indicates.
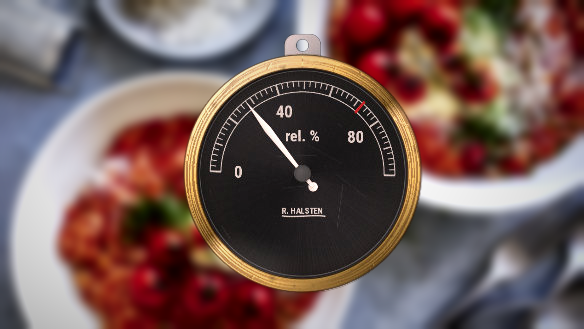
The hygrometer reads 28 %
